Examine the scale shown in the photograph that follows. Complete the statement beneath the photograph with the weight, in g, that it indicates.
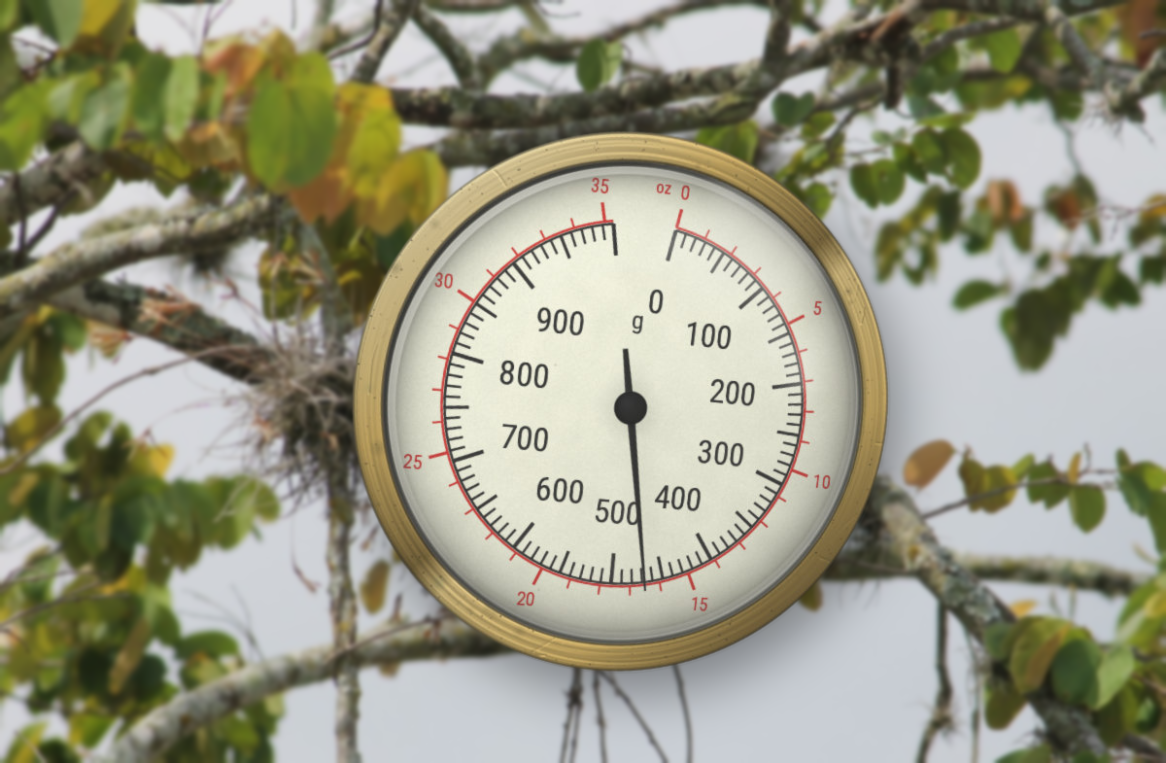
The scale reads 470 g
